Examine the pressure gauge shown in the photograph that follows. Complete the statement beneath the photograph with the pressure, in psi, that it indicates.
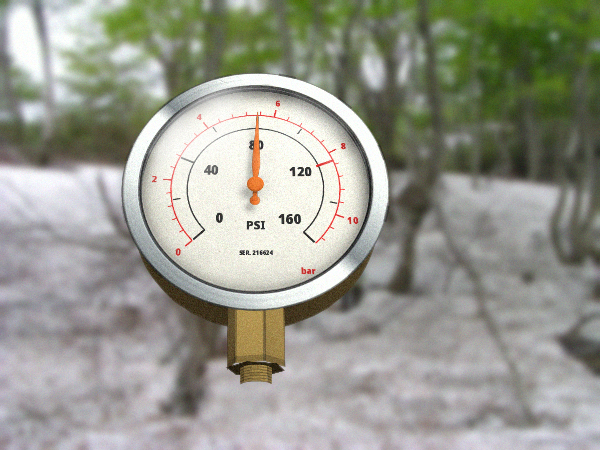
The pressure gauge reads 80 psi
